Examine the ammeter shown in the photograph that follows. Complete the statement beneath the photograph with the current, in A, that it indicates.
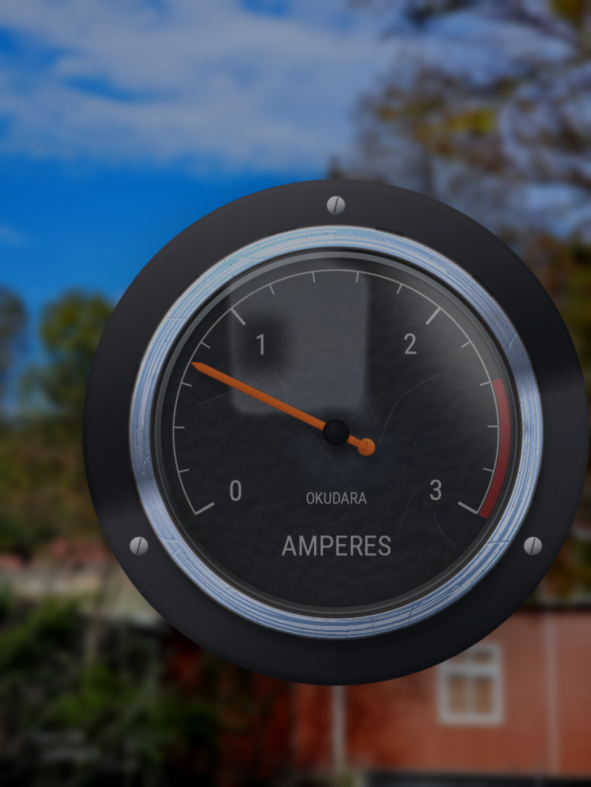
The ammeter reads 0.7 A
